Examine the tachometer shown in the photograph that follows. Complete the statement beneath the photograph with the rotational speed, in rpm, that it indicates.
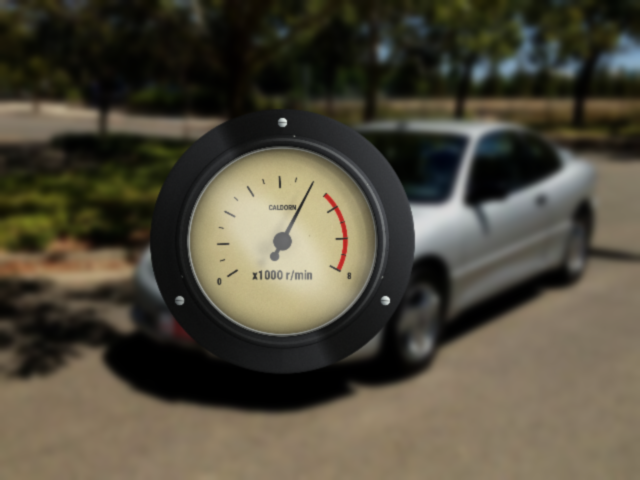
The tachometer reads 5000 rpm
